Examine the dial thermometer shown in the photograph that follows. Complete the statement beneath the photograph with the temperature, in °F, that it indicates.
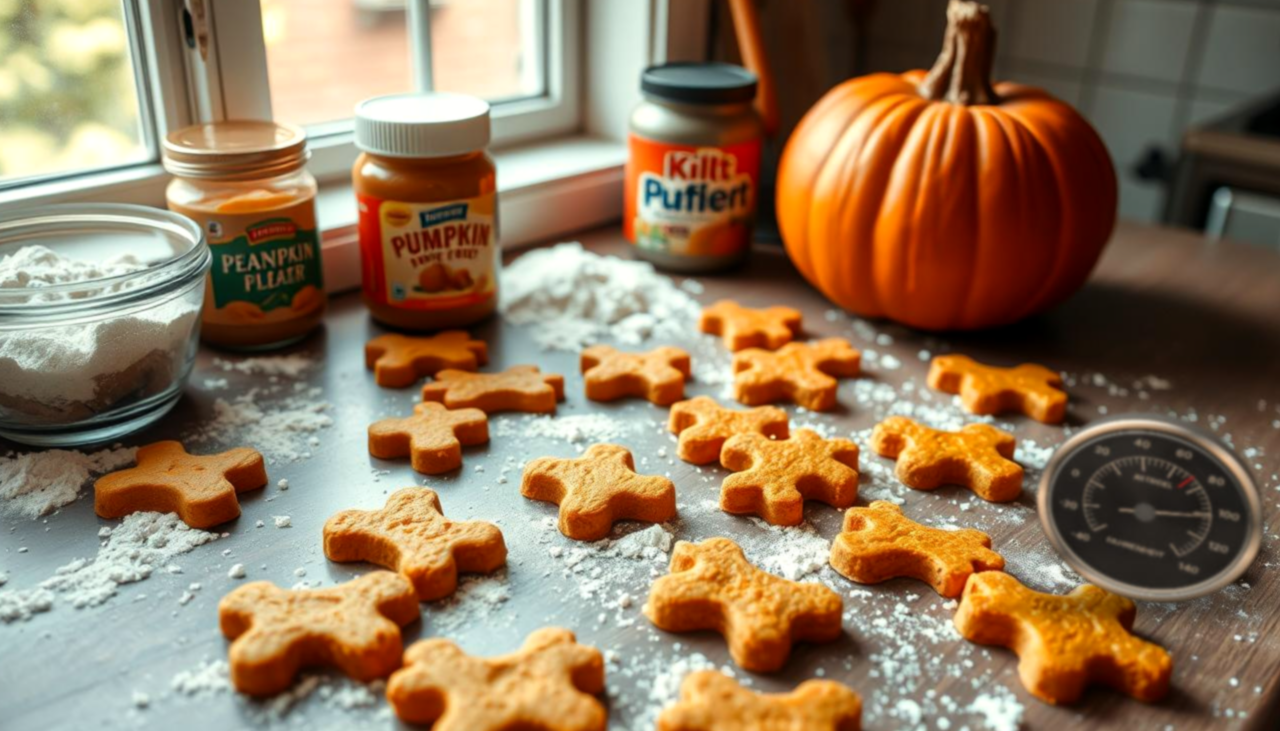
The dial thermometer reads 100 °F
